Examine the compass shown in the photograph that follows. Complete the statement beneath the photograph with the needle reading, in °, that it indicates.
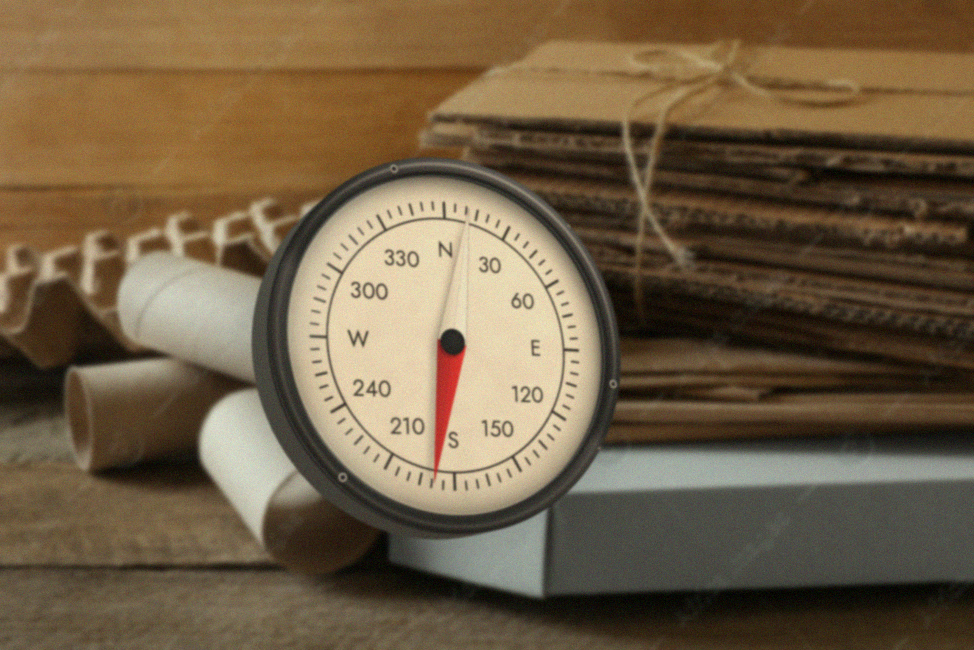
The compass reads 190 °
